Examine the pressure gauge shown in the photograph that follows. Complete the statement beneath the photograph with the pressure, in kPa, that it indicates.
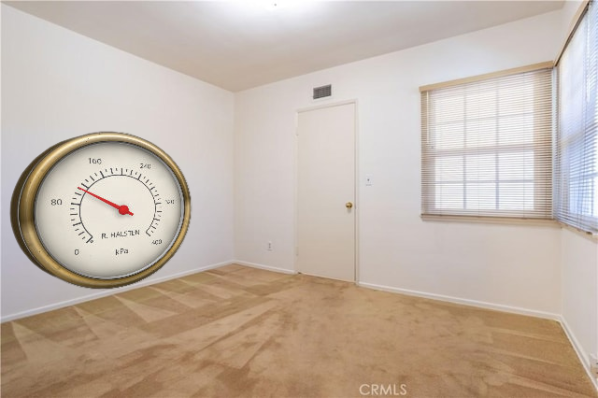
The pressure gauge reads 110 kPa
